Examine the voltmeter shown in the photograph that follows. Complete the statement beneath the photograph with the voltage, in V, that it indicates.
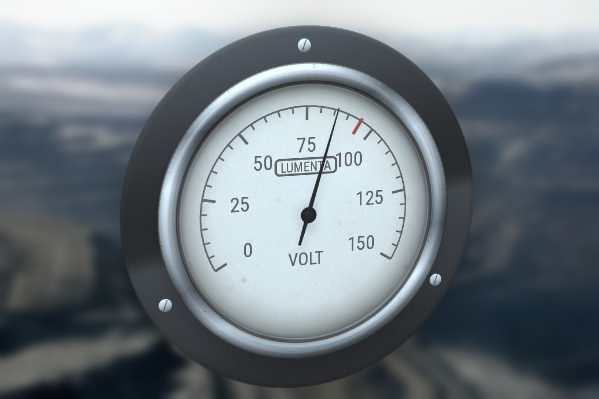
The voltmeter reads 85 V
